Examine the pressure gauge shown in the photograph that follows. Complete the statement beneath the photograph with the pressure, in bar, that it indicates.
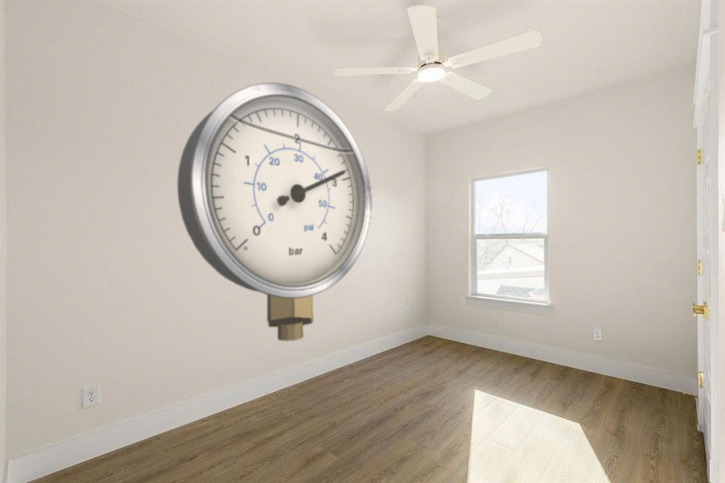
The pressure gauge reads 2.9 bar
